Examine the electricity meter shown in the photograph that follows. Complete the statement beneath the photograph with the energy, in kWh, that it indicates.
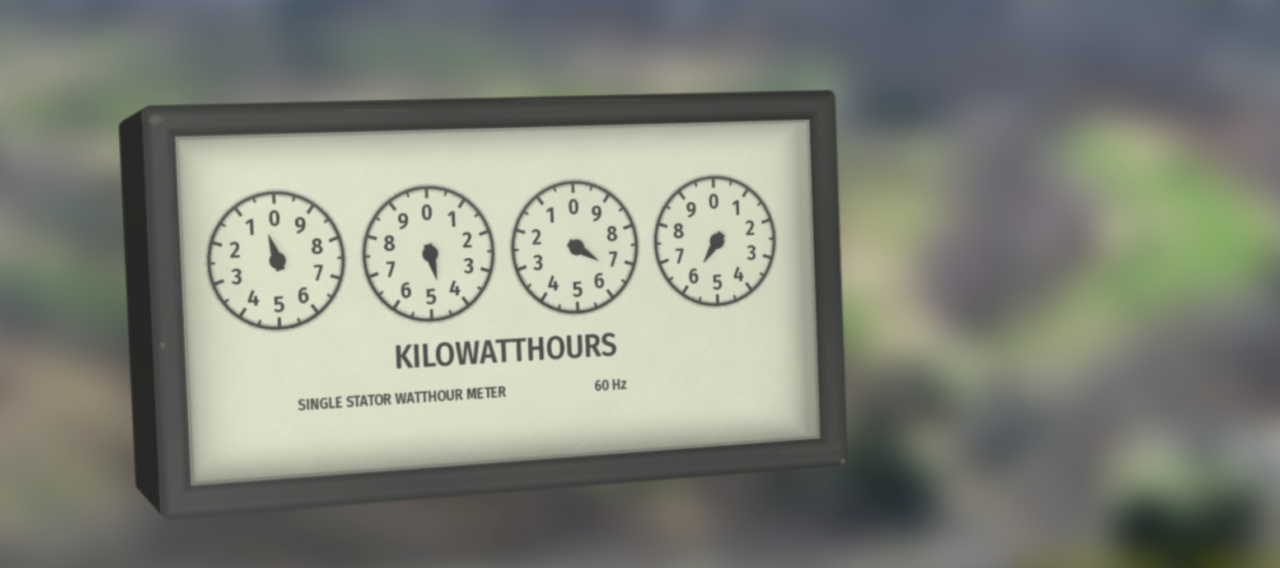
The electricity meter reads 466 kWh
